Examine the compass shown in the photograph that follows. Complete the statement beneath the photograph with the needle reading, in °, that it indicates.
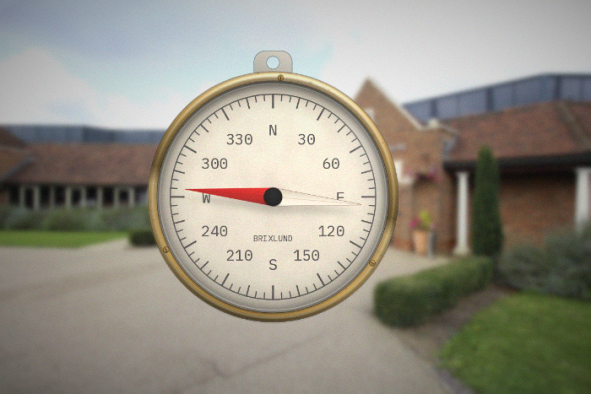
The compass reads 275 °
